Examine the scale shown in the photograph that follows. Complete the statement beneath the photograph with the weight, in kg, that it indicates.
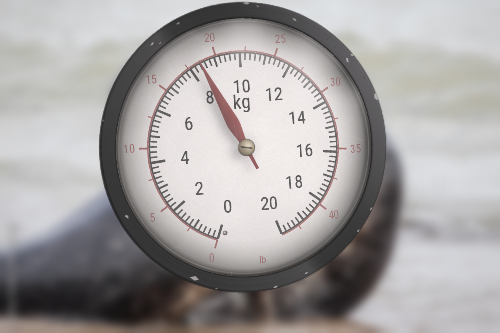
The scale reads 8.4 kg
